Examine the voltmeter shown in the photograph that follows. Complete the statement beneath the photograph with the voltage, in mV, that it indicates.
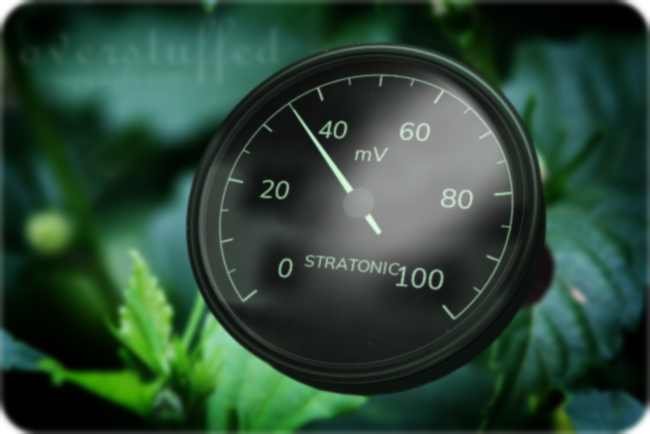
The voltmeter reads 35 mV
